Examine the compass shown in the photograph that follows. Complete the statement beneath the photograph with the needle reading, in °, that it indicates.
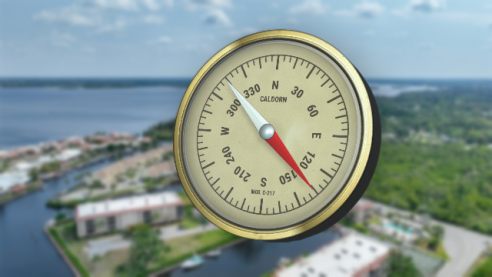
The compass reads 135 °
